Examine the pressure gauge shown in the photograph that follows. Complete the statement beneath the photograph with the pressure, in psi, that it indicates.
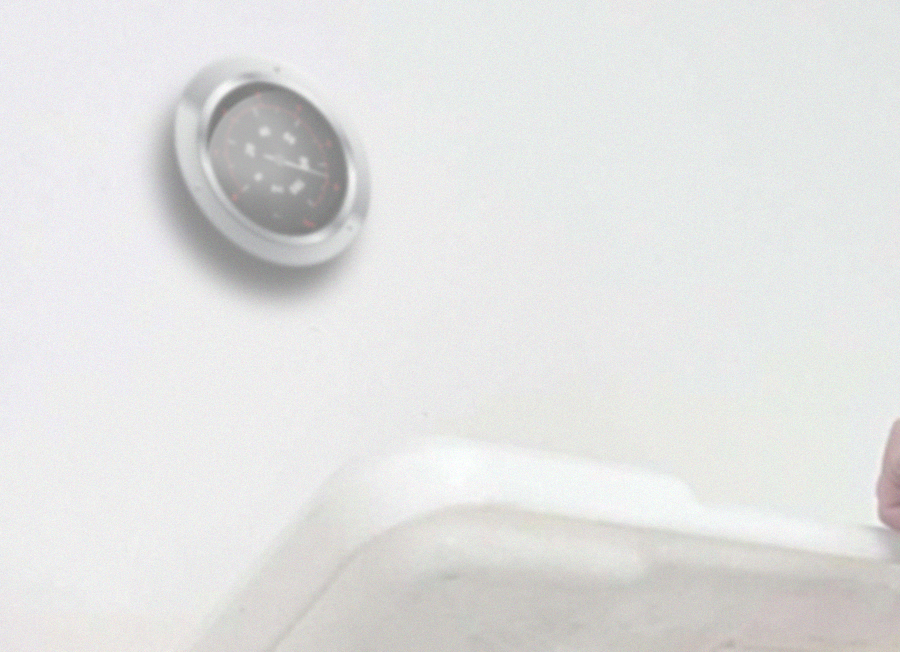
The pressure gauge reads 85 psi
